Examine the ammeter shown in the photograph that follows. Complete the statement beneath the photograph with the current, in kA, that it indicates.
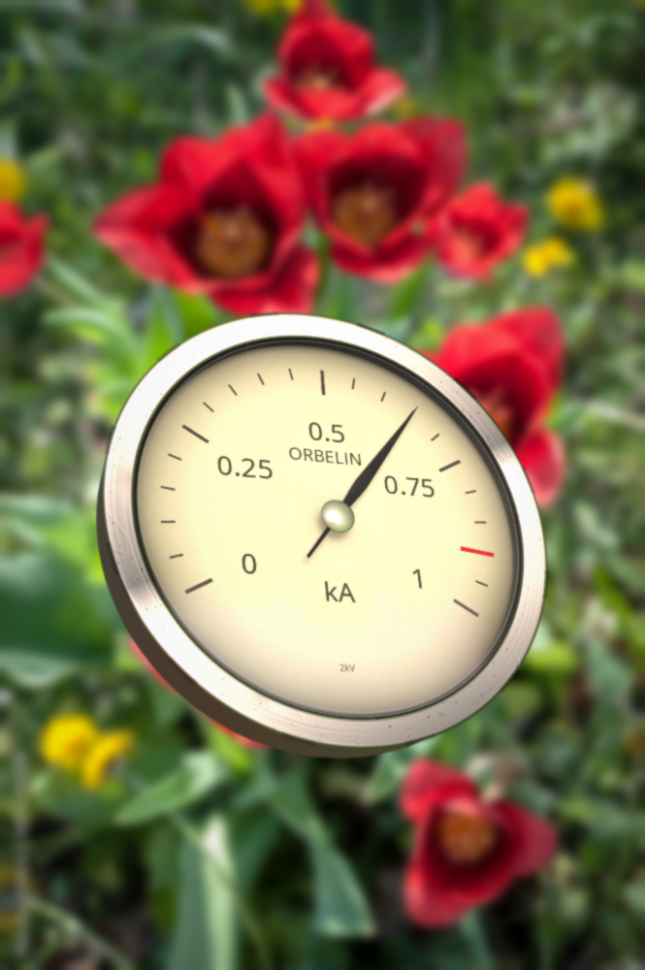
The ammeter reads 0.65 kA
